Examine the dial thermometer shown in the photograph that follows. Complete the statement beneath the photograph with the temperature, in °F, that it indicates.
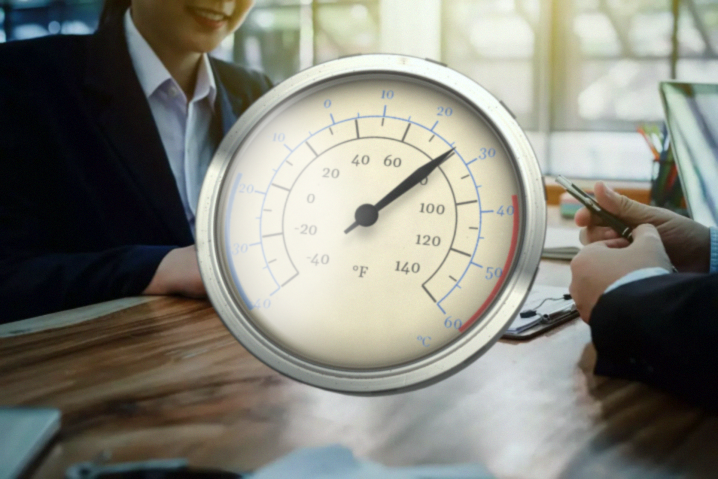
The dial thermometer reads 80 °F
